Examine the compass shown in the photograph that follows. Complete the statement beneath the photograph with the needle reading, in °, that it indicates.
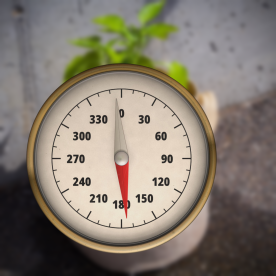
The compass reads 175 °
